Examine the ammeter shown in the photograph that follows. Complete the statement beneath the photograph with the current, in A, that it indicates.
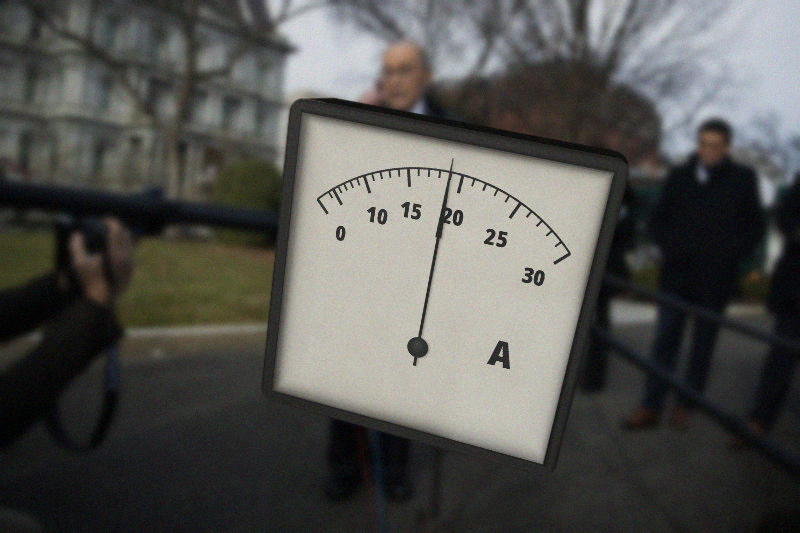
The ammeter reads 19 A
